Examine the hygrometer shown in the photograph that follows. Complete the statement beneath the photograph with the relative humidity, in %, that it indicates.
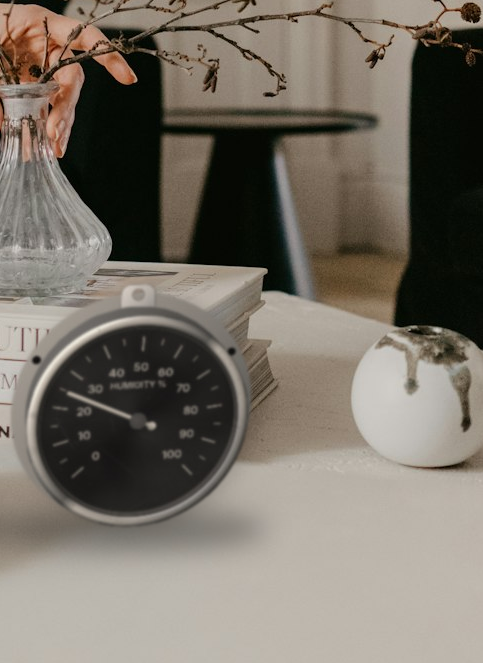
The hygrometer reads 25 %
